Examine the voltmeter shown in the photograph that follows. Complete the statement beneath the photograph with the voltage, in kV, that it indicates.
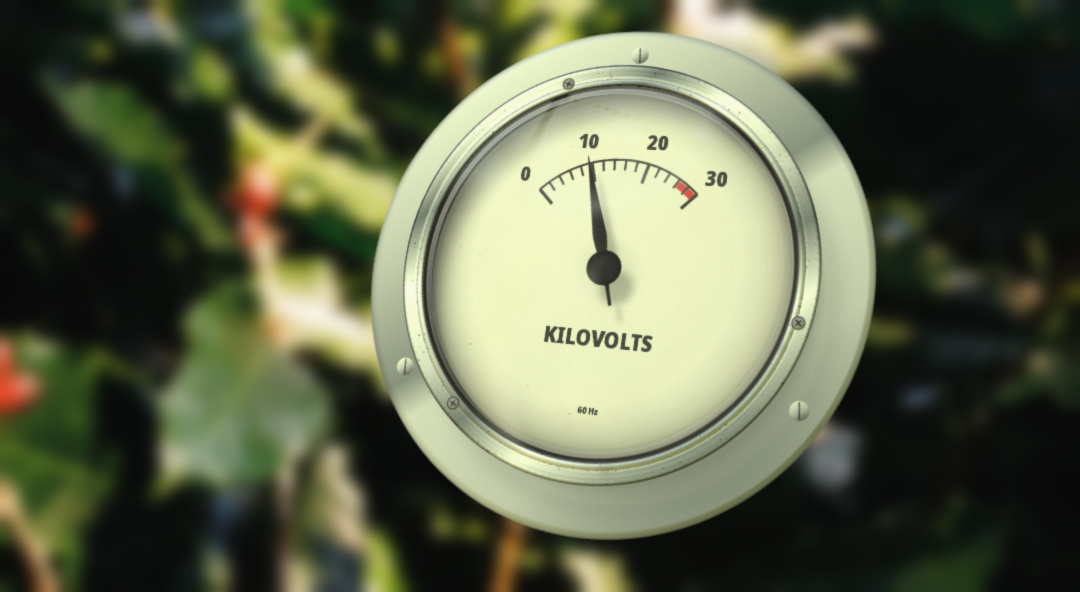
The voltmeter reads 10 kV
